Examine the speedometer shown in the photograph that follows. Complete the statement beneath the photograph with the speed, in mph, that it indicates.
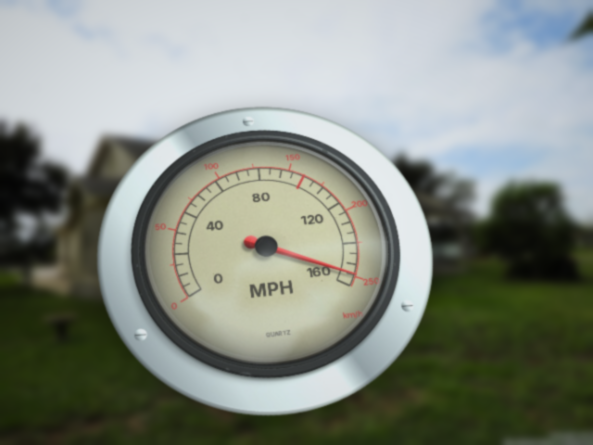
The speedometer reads 155 mph
